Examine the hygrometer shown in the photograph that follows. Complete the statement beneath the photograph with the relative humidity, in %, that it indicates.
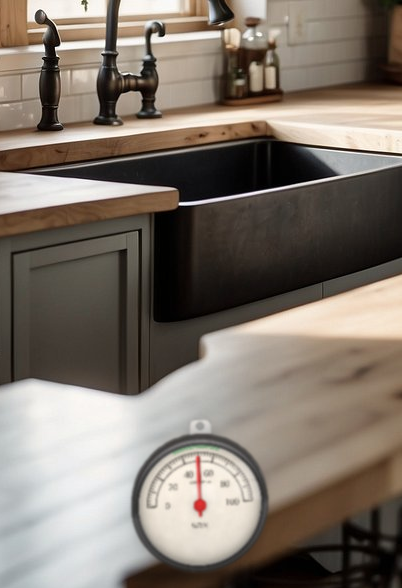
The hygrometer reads 50 %
